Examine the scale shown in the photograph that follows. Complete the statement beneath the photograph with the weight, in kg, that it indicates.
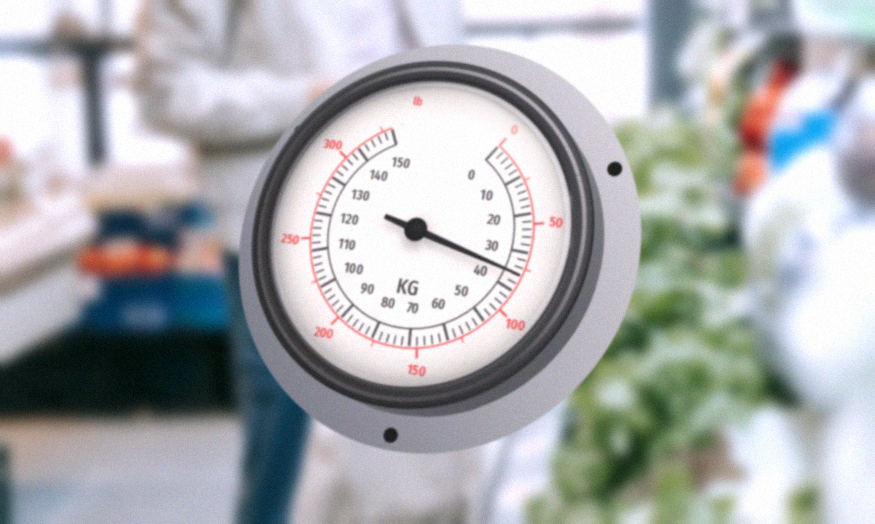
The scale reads 36 kg
